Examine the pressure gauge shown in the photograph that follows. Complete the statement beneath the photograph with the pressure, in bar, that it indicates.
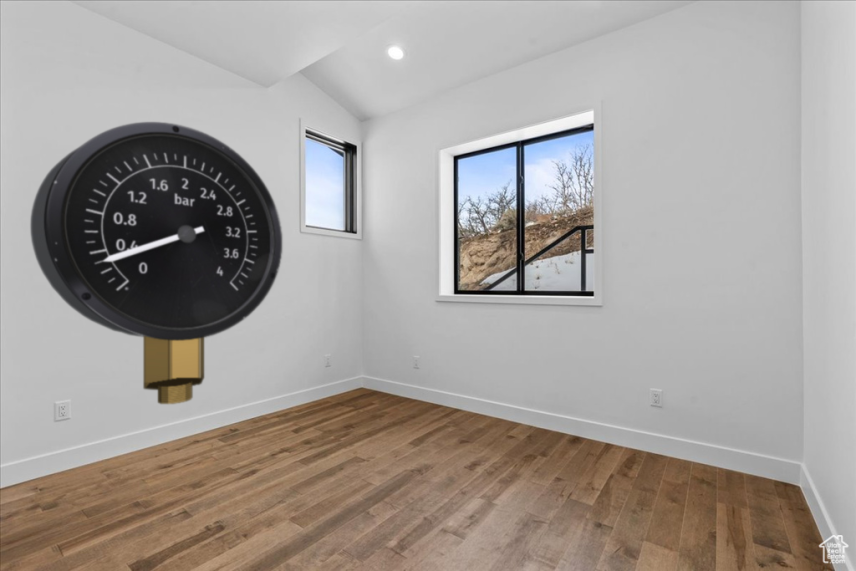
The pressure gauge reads 0.3 bar
